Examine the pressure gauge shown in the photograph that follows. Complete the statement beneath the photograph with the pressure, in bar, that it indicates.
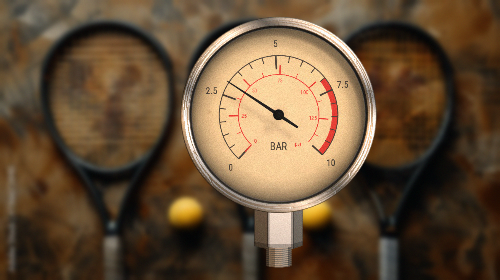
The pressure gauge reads 3 bar
